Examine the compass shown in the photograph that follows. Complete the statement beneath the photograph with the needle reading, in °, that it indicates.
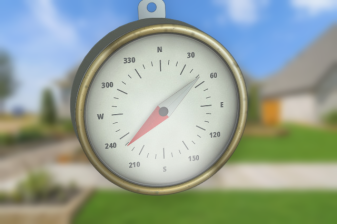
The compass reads 230 °
